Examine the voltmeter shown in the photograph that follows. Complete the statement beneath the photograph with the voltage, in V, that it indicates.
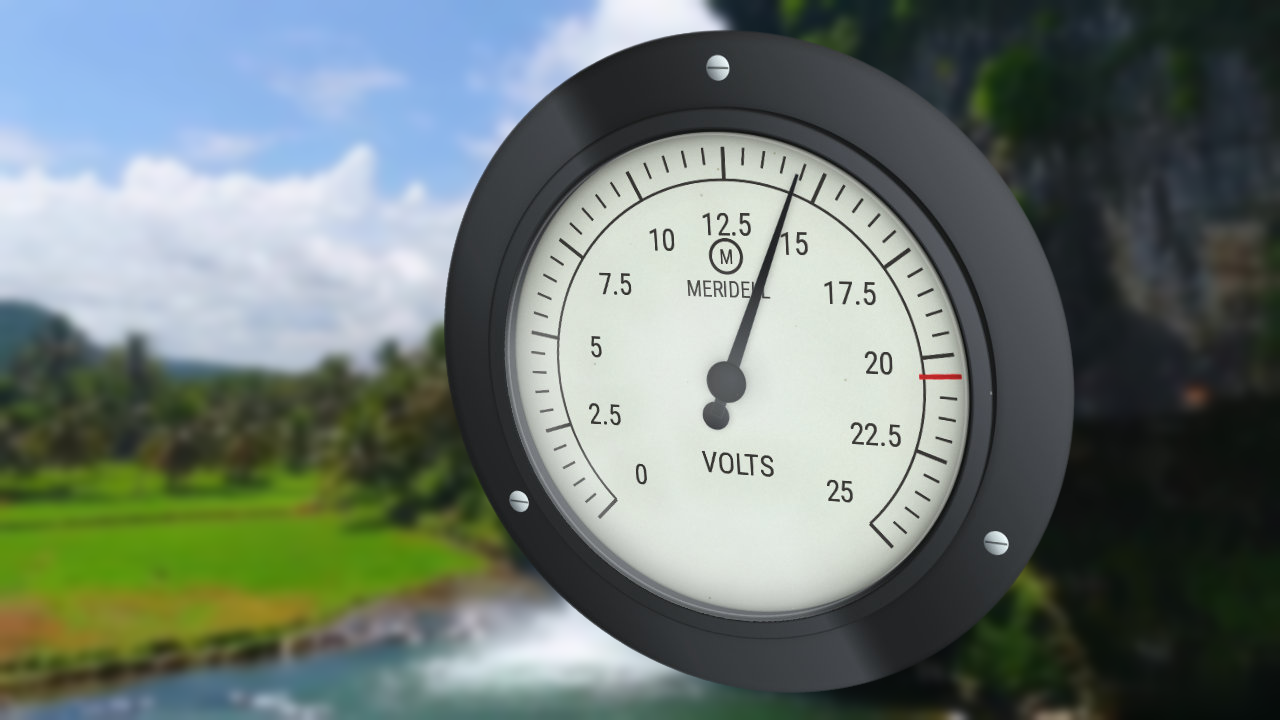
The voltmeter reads 14.5 V
